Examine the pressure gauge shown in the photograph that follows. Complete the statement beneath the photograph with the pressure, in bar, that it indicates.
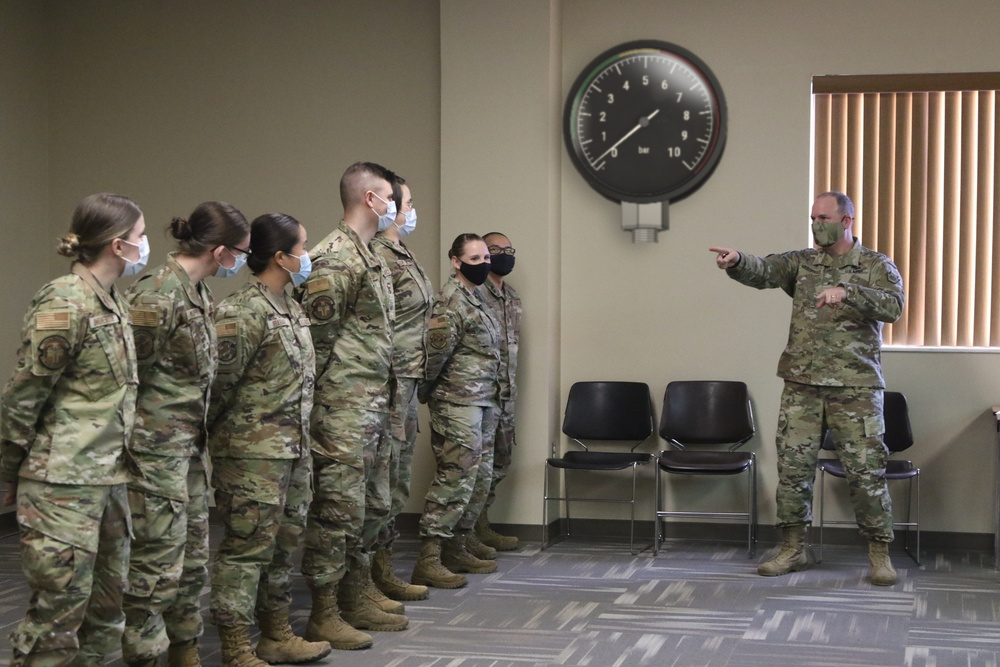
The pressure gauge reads 0.2 bar
